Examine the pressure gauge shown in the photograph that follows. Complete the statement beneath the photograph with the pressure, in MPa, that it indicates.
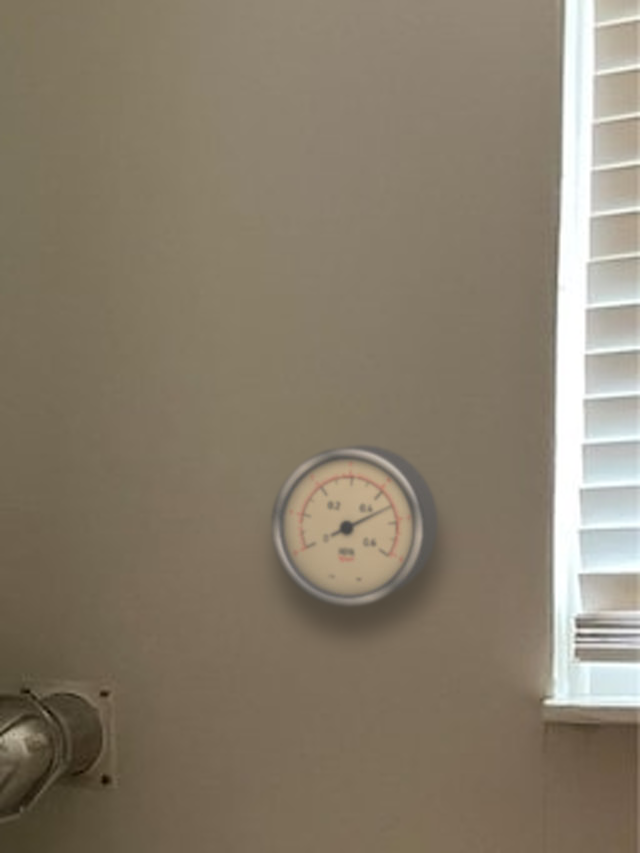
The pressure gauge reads 0.45 MPa
